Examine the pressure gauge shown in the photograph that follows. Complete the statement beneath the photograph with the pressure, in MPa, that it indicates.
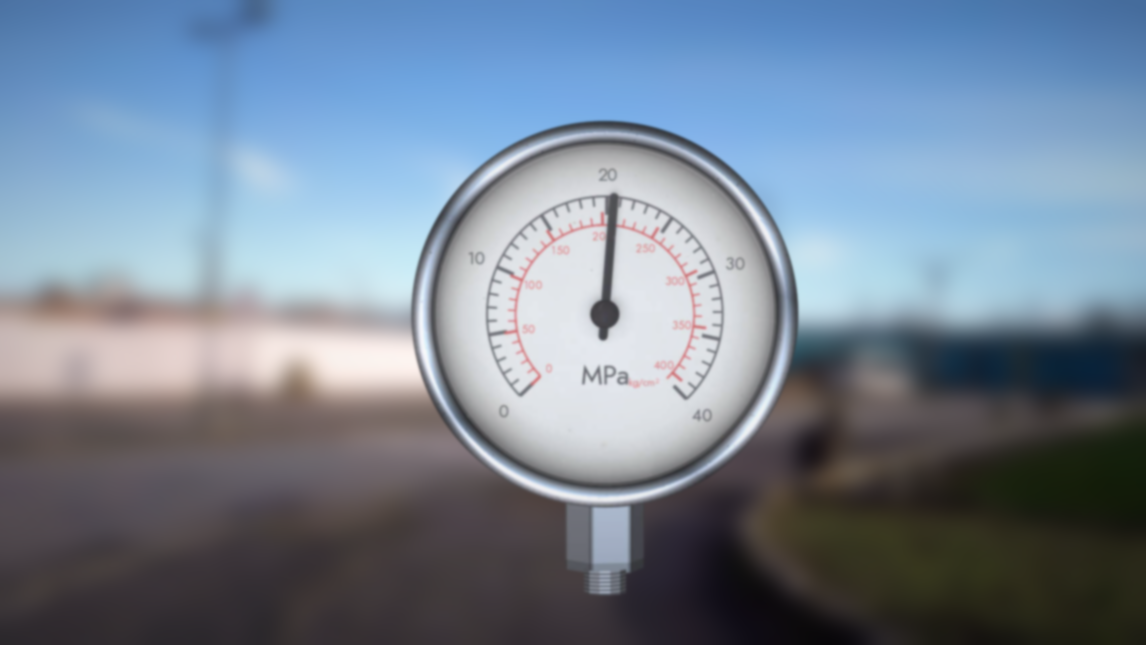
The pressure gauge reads 20.5 MPa
